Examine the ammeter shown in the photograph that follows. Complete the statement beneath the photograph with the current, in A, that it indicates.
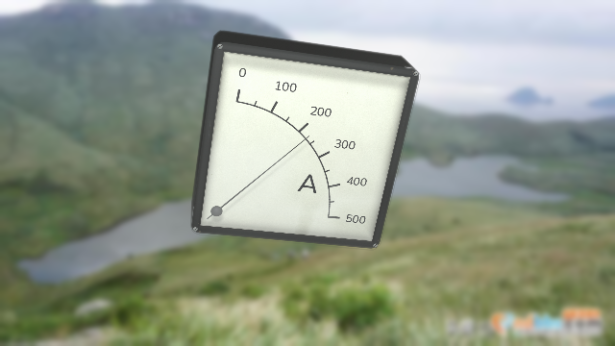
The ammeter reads 225 A
